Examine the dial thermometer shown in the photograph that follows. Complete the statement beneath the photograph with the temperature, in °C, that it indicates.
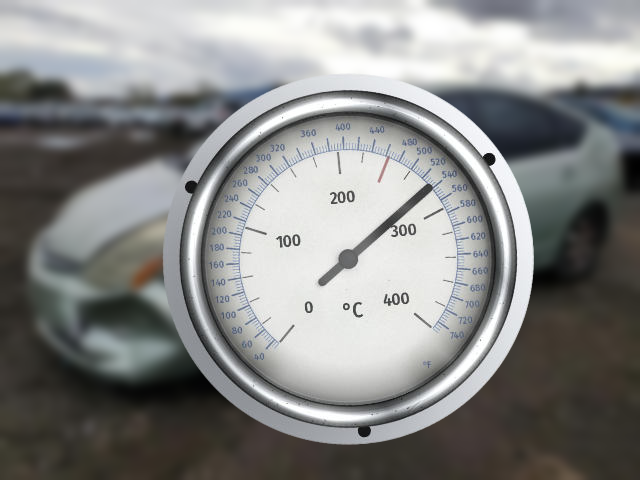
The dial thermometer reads 280 °C
